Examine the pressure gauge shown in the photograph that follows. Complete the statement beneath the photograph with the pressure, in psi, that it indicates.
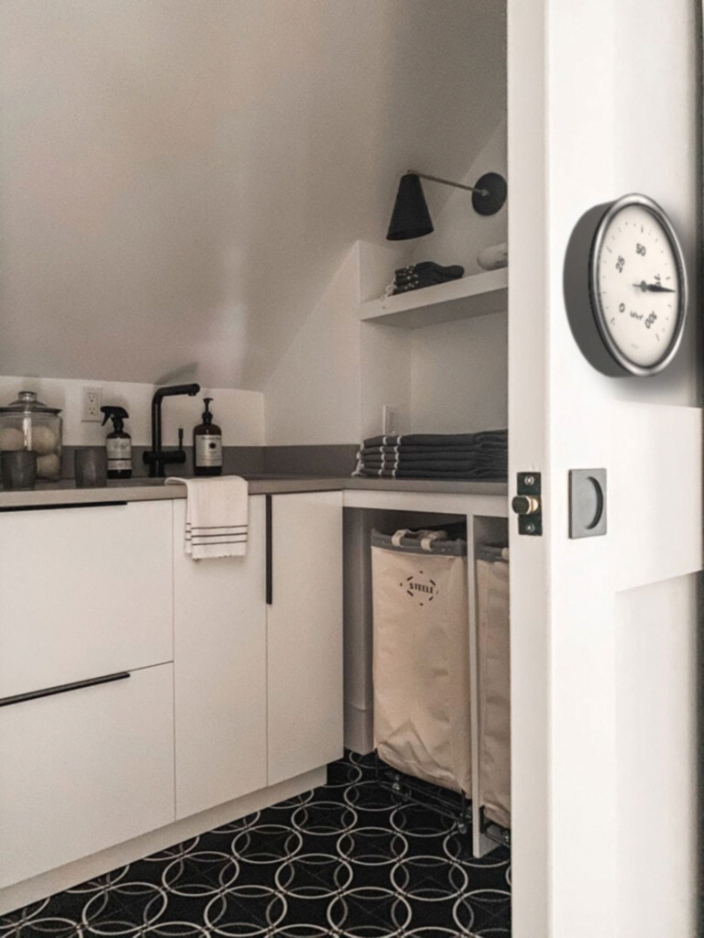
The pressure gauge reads 80 psi
